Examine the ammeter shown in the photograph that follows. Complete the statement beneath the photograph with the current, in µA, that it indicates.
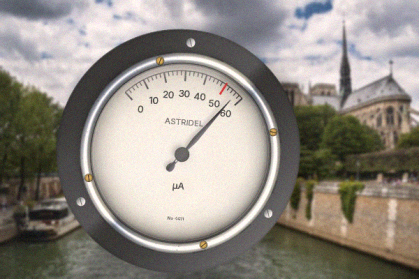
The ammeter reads 56 µA
